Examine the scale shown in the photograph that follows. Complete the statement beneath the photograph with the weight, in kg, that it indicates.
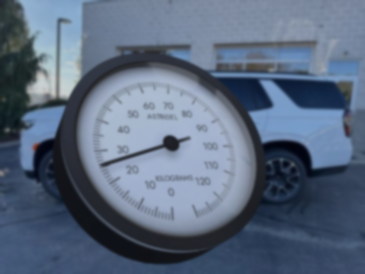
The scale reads 25 kg
